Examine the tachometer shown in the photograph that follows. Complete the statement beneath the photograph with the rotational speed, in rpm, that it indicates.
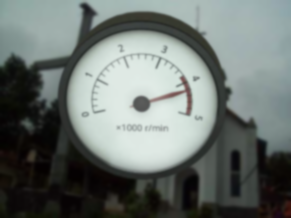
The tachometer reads 4200 rpm
